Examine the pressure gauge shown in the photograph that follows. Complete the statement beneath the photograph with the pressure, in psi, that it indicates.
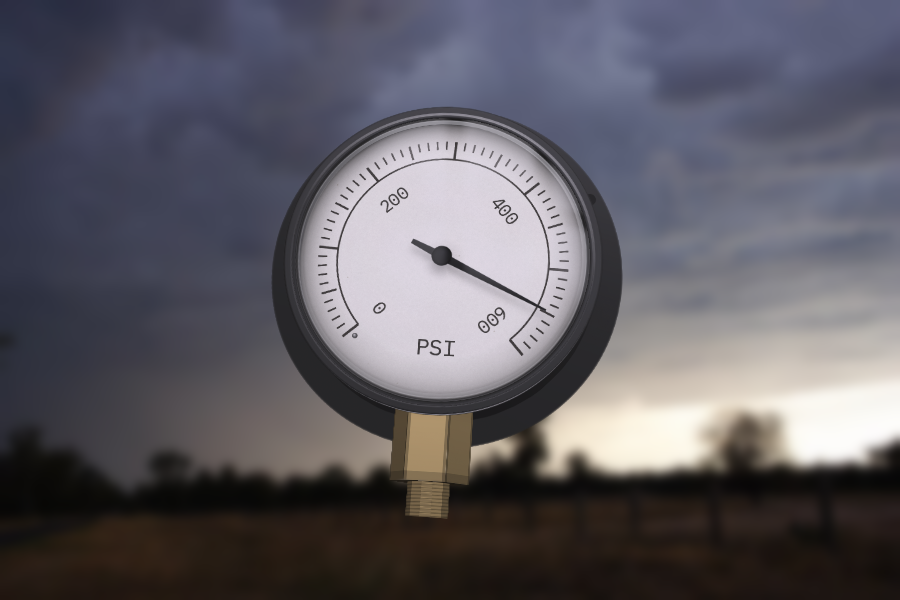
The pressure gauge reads 550 psi
